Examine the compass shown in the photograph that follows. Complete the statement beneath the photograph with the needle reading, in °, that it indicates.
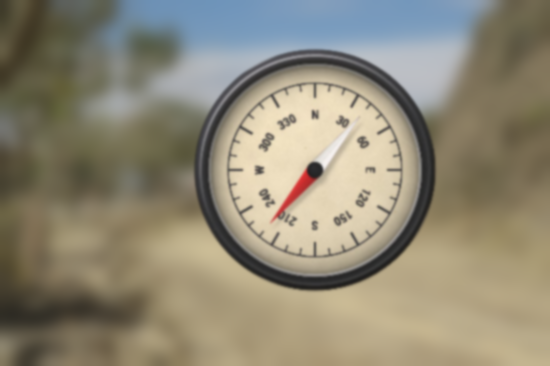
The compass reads 220 °
